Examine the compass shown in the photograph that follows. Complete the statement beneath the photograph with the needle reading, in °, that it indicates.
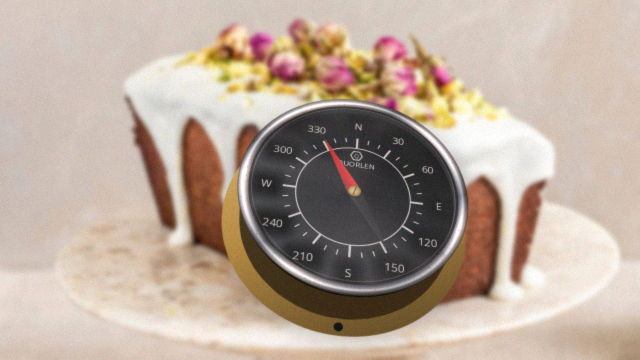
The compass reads 330 °
